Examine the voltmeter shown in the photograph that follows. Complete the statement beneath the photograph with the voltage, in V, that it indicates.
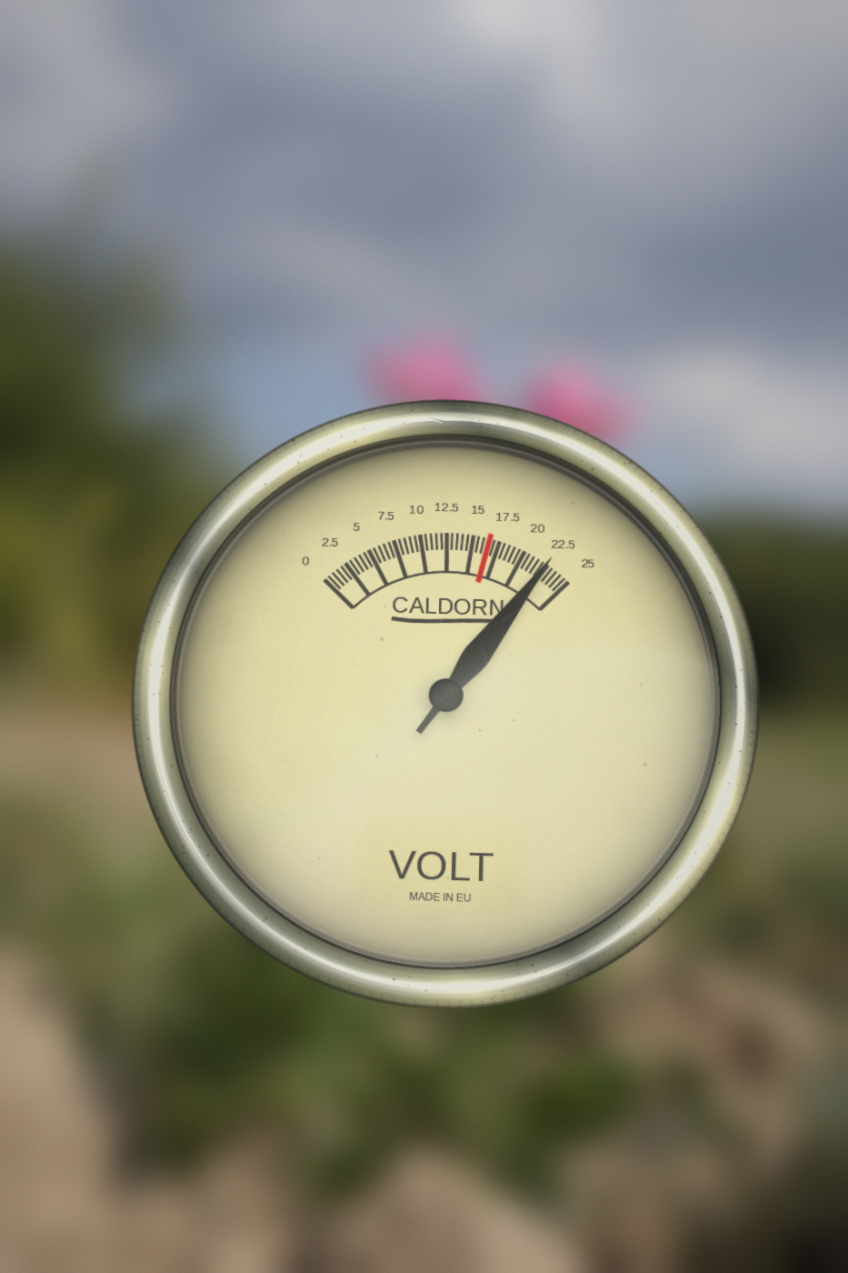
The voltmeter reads 22.5 V
